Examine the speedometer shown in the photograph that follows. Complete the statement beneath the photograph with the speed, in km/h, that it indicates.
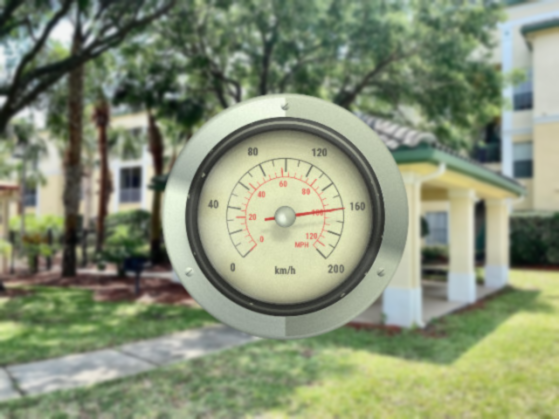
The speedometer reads 160 km/h
